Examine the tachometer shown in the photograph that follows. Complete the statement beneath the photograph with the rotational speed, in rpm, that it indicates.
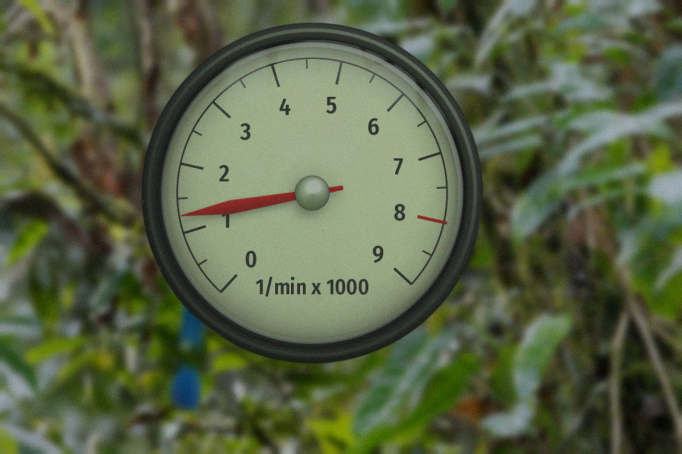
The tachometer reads 1250 rpm
